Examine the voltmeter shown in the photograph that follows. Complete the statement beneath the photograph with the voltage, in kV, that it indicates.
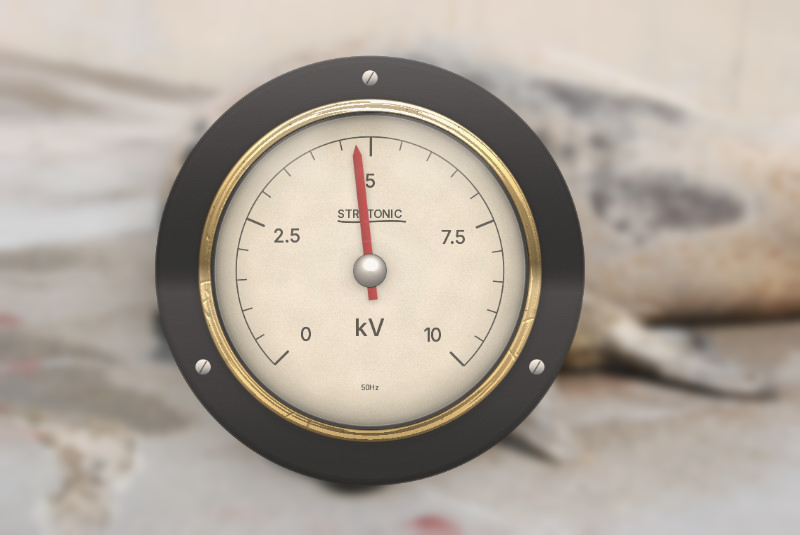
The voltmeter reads 4.75 kV
